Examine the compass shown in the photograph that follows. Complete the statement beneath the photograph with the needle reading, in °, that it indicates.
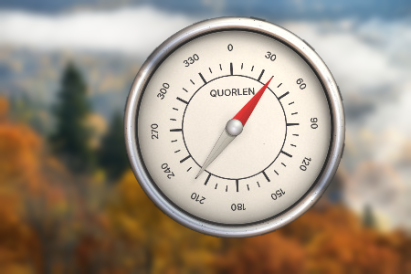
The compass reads 40 °
